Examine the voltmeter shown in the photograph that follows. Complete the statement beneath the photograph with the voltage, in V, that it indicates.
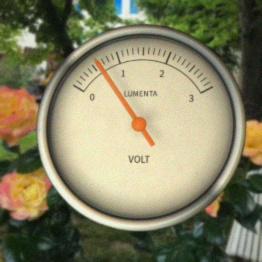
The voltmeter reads 0.6 V
